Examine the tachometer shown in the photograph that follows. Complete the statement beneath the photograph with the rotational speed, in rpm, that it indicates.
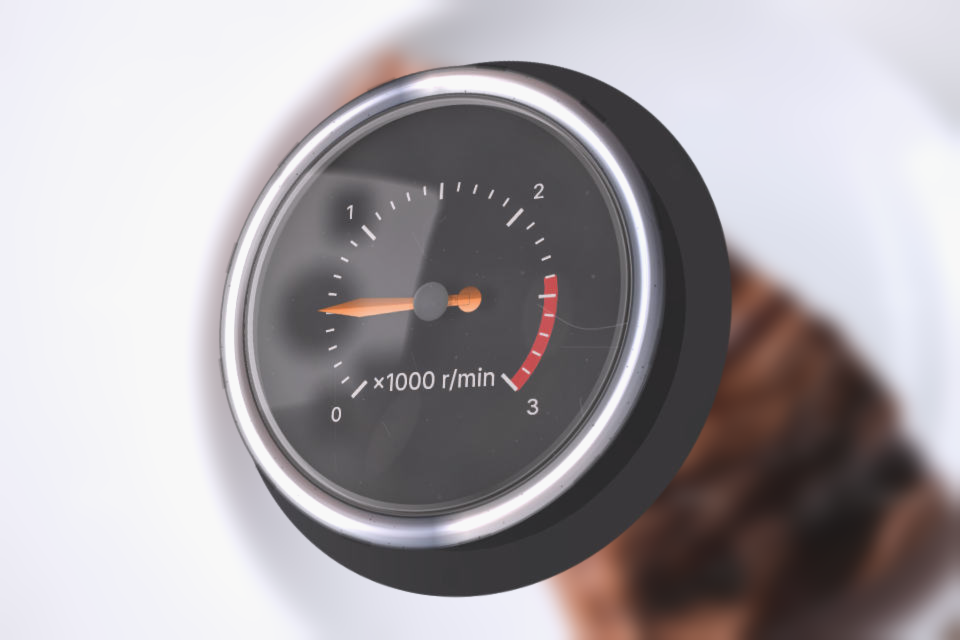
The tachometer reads 500 rpm
